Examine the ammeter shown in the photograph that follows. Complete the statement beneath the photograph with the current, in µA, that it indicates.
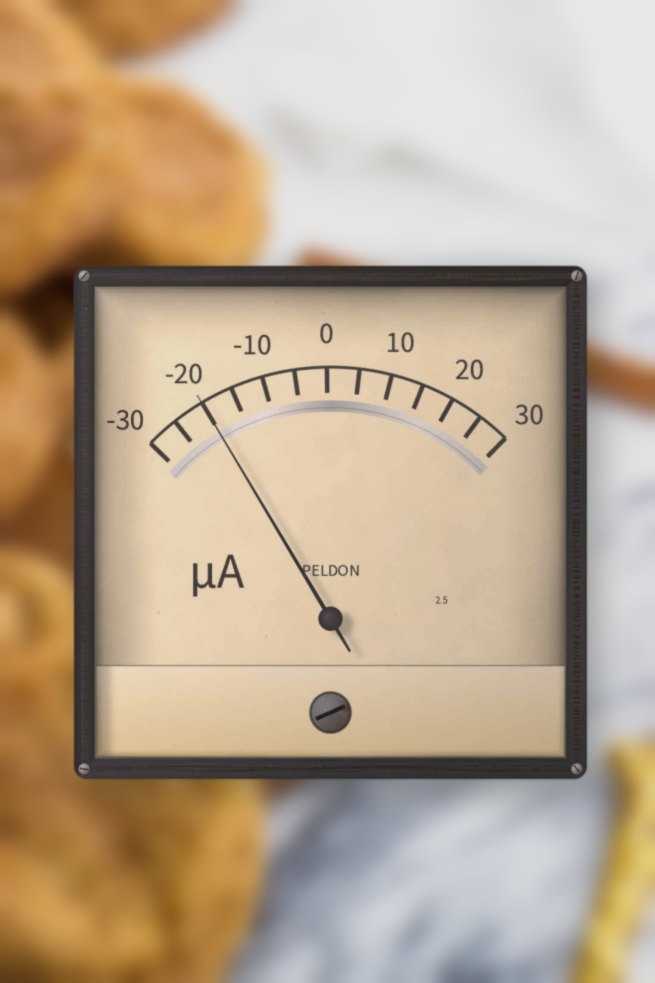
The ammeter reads -20 µA
